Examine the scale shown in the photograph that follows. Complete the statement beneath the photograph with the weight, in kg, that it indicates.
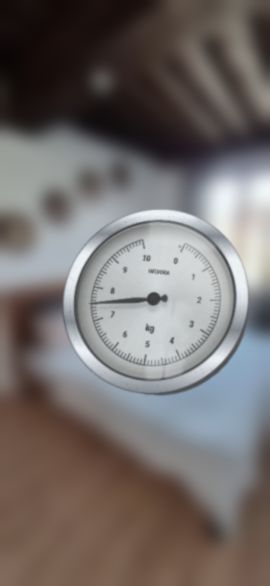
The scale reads 7.5 kg
